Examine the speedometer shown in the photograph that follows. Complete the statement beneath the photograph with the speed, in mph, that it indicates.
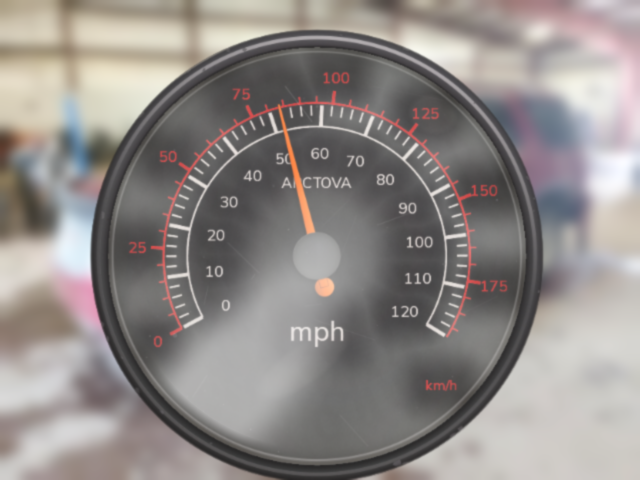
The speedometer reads 52 mph
